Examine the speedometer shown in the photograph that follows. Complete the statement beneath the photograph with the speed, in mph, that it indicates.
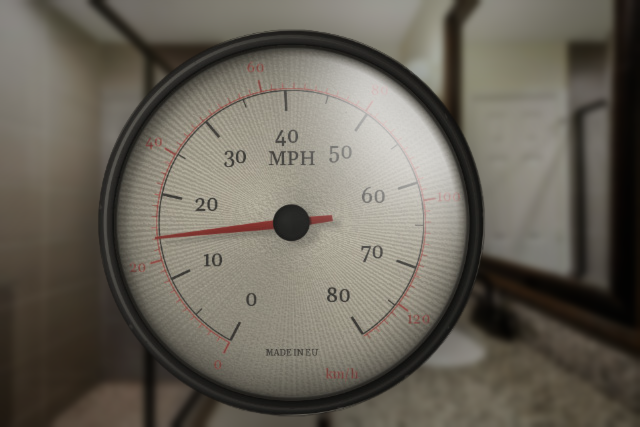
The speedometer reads 15 mph
